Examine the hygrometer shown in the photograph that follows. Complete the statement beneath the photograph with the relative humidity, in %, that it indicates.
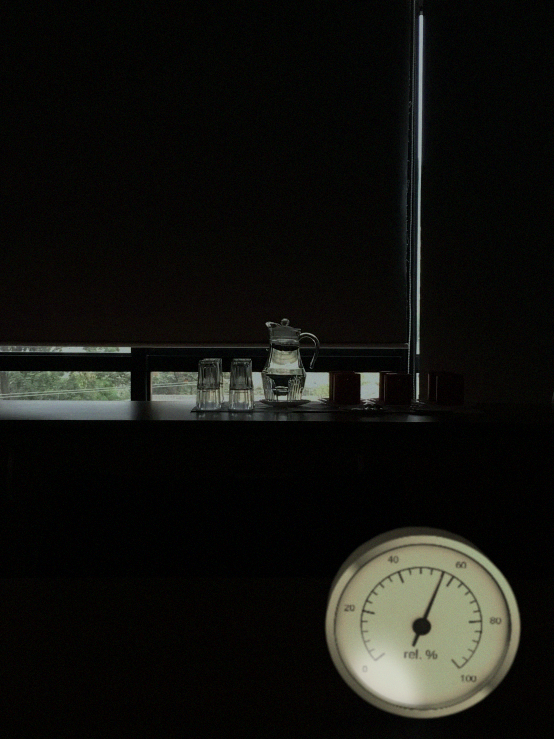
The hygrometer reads 56 %
